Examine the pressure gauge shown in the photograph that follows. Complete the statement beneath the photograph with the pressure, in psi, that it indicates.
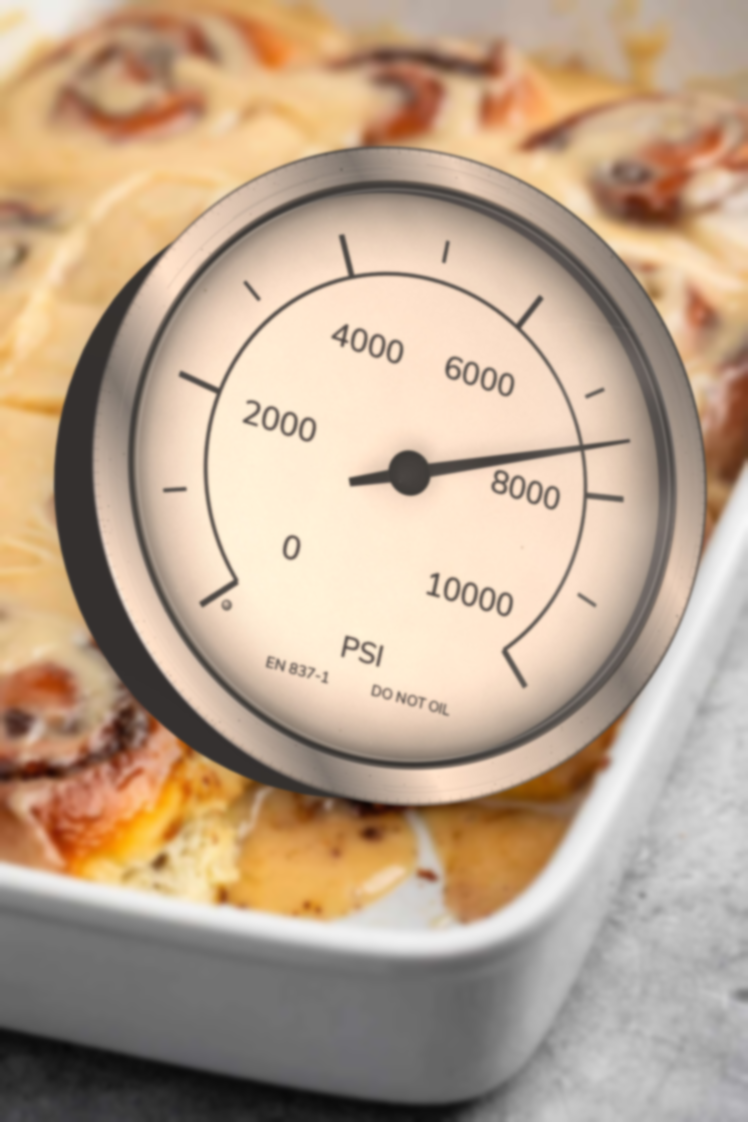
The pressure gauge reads 7500 psi
